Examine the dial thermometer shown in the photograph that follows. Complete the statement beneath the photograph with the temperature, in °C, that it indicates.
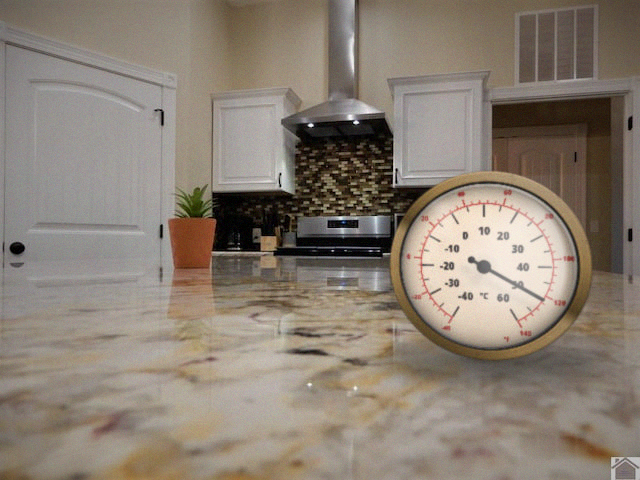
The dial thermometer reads 50 °C
